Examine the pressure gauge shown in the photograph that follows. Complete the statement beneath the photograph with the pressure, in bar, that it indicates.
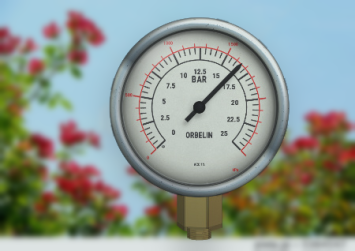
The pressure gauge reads 16.5 bar
